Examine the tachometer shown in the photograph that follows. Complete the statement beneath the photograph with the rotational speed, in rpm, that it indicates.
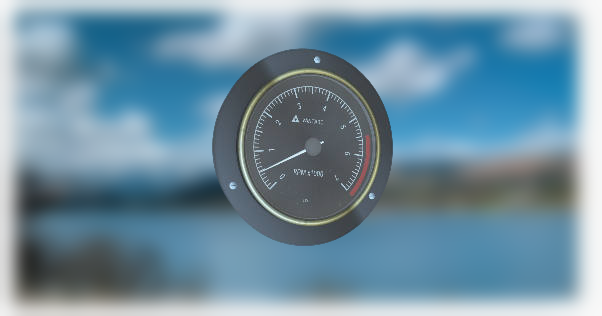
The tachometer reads 500 rpm
